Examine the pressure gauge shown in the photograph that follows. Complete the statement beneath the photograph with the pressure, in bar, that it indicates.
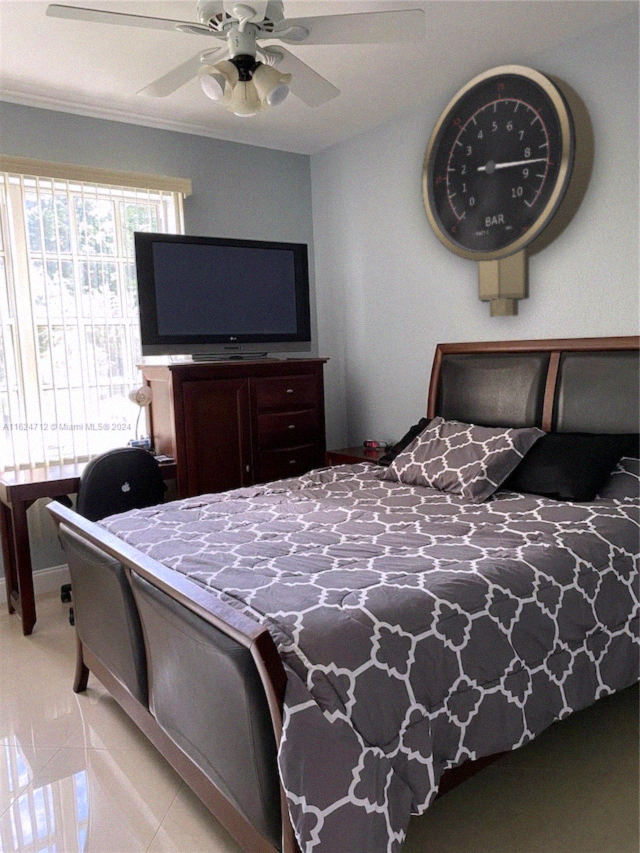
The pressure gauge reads 8.5 bar
